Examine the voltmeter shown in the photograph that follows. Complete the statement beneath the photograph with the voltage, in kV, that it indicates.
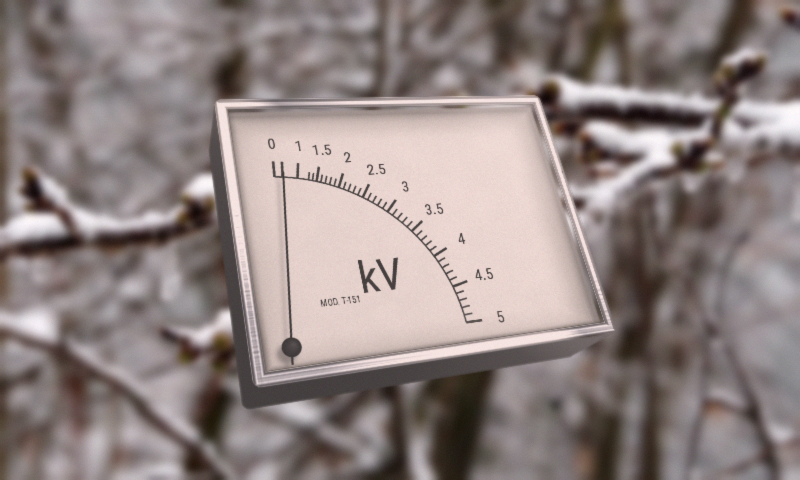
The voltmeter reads 0.5 kV
